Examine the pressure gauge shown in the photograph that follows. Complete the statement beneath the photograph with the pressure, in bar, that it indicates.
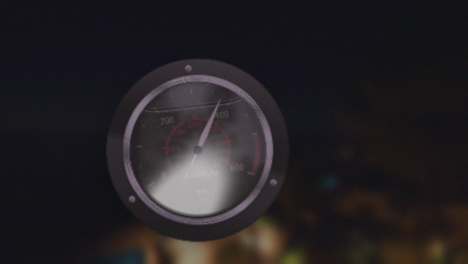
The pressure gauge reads 375 bar
